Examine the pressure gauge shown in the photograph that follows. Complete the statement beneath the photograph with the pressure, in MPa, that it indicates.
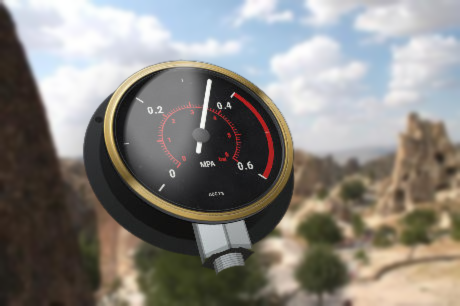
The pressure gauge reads 0.35 MPa
